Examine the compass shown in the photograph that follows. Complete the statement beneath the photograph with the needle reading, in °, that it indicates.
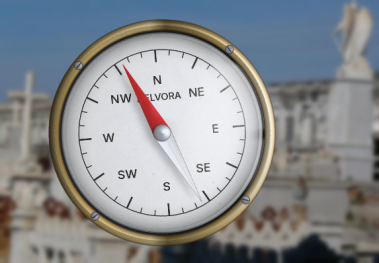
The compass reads 335 °
